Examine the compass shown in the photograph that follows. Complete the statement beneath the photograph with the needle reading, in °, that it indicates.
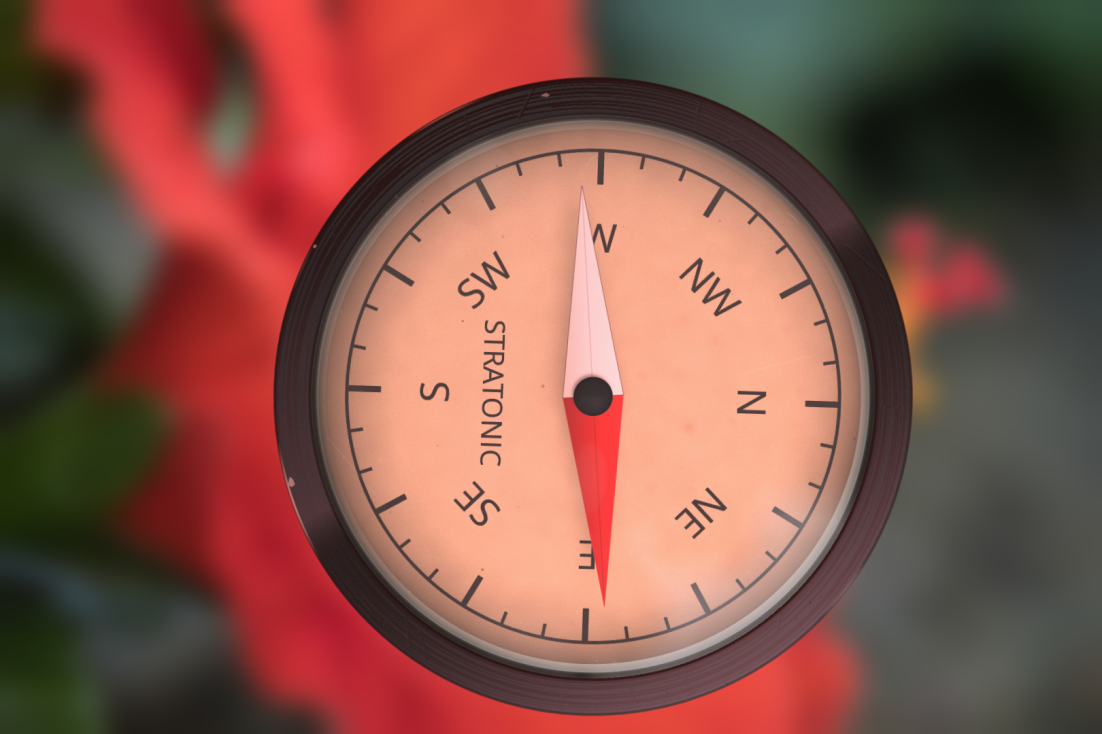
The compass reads 85 °
